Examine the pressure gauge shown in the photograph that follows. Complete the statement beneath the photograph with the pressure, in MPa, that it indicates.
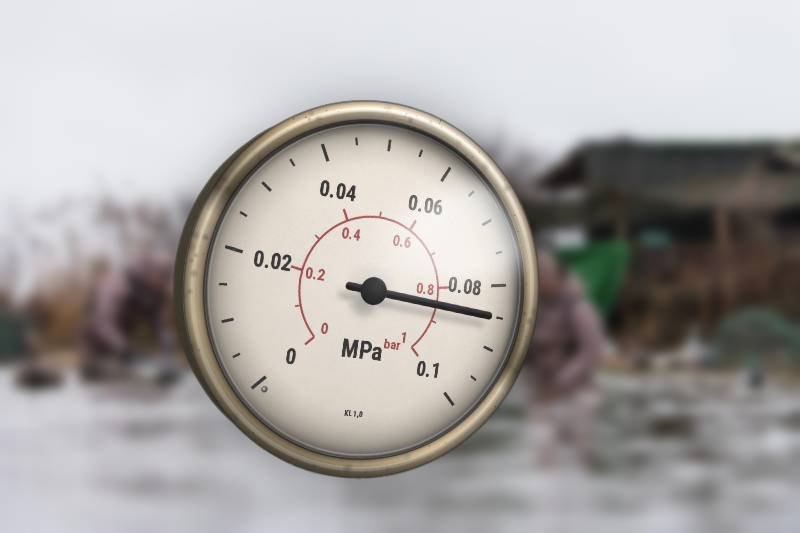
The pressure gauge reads 0.085 MPa
